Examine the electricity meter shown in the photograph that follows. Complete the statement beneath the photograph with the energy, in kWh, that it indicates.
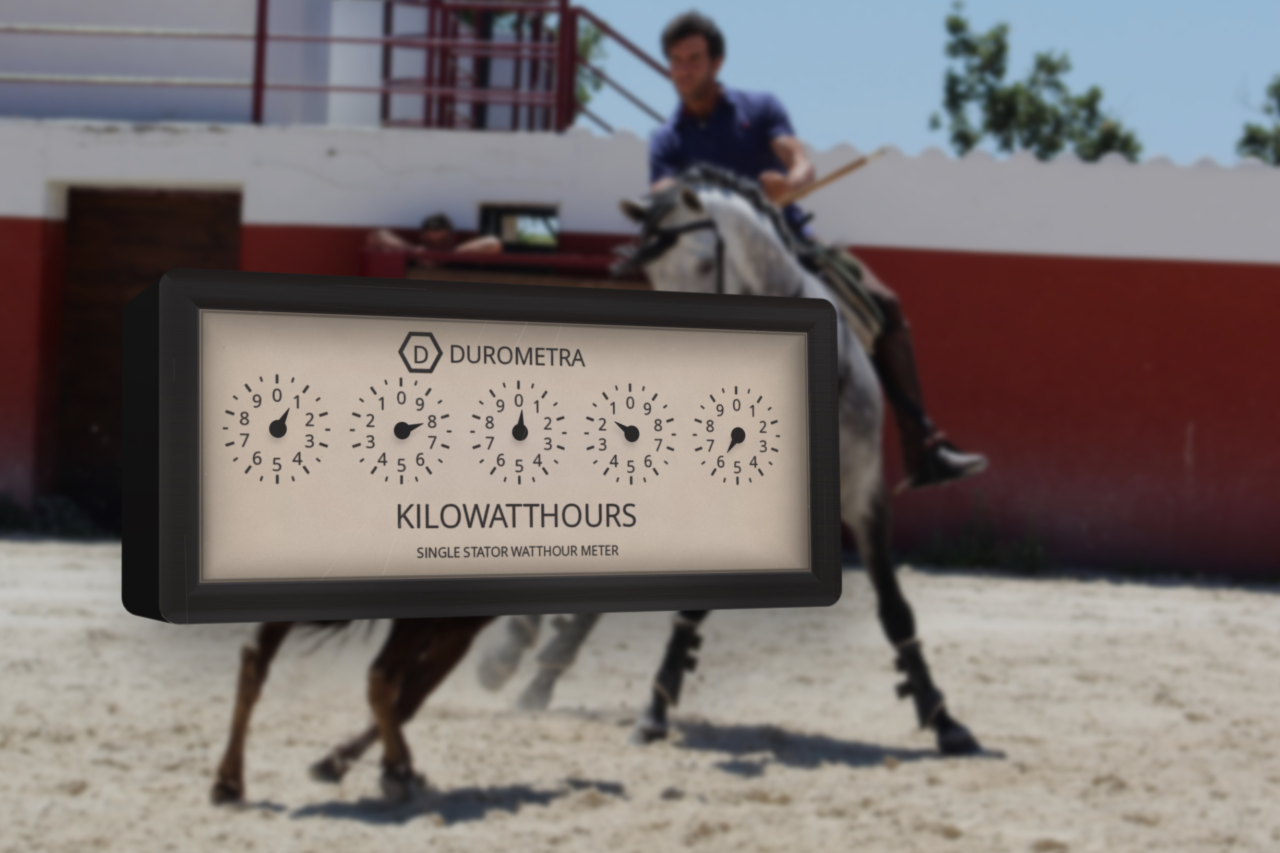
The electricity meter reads 8016 kWh
